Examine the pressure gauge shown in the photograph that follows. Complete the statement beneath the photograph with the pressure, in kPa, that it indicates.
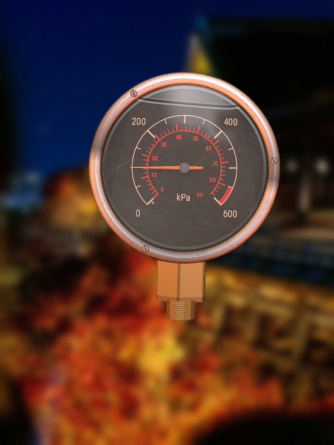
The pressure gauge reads 100 kPa
